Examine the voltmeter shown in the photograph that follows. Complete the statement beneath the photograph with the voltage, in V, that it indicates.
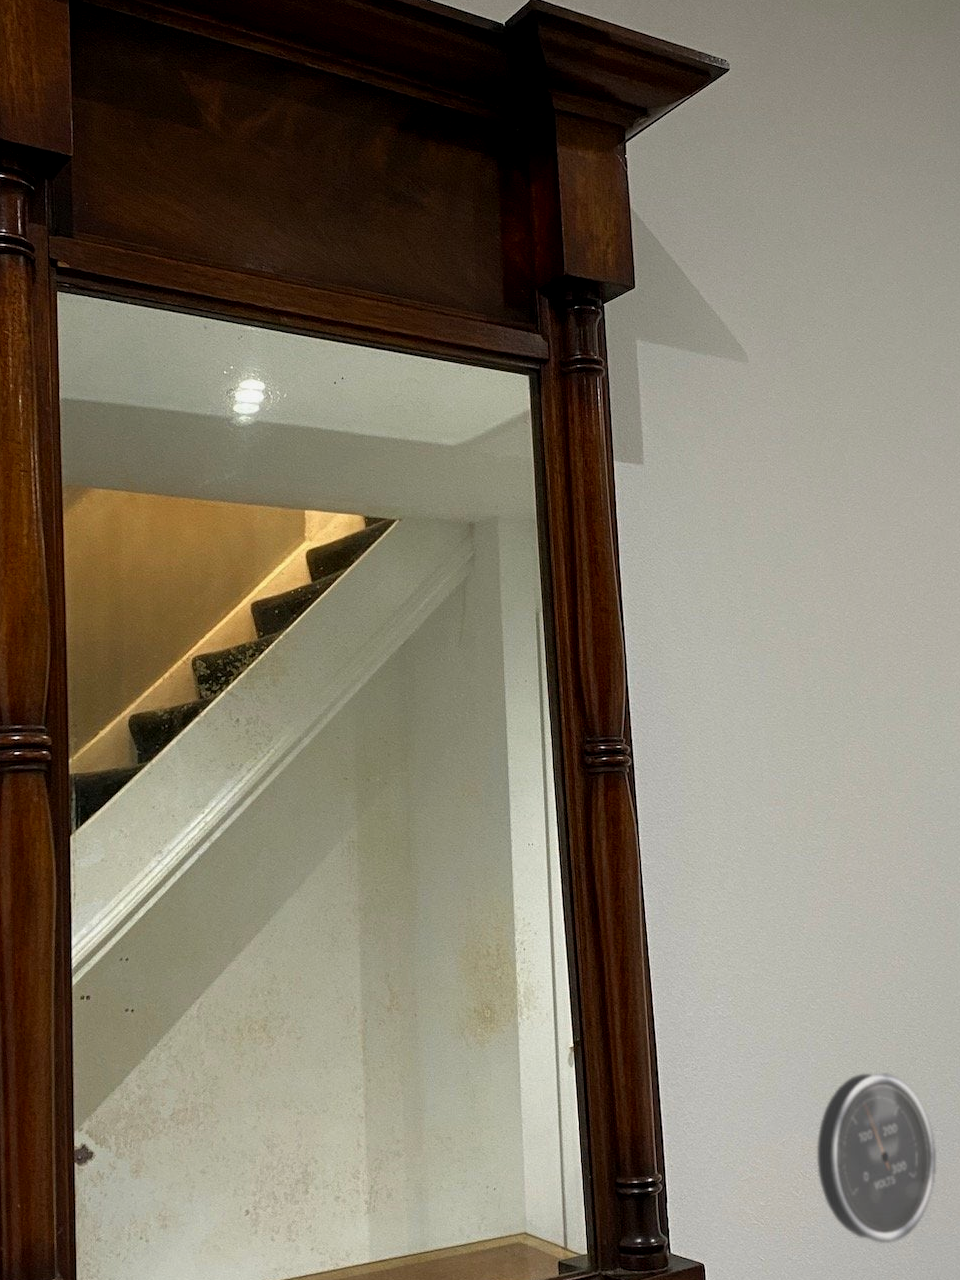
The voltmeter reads 125 V
